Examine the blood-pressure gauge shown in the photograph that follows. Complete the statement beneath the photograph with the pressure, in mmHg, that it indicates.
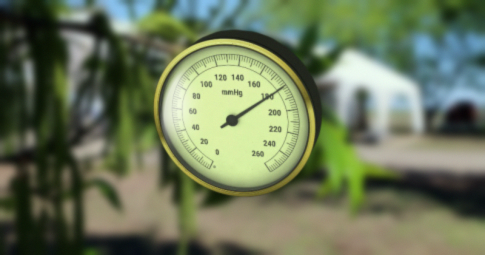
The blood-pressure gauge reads 180 mmHg
